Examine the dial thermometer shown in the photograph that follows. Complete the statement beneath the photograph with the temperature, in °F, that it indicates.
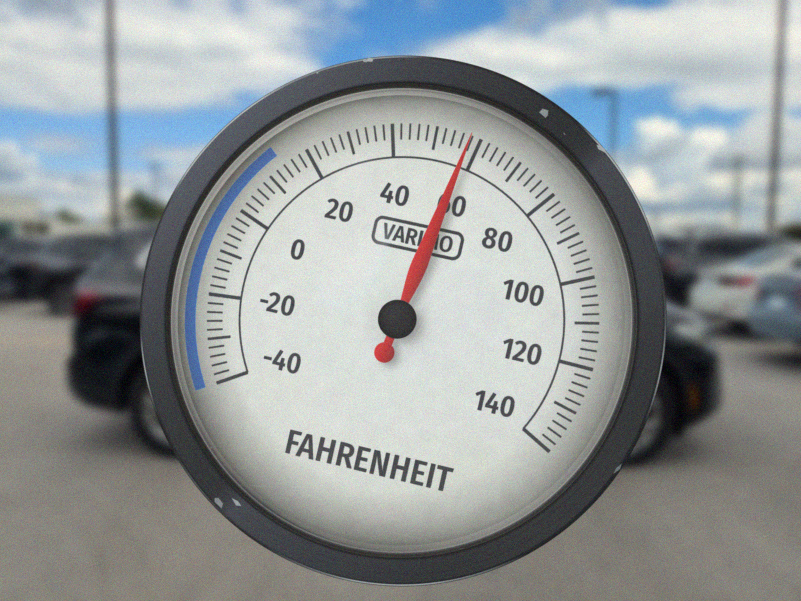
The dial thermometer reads 58 °F
